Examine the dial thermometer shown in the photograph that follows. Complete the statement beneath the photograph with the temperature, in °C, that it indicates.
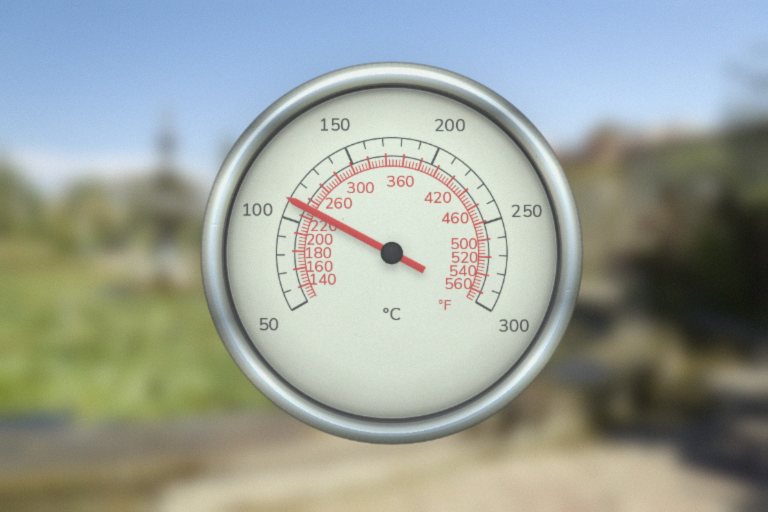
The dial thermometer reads 110 °C
